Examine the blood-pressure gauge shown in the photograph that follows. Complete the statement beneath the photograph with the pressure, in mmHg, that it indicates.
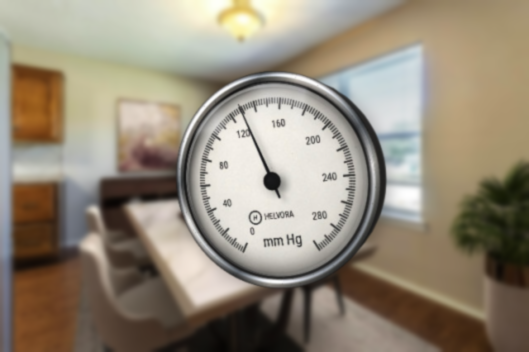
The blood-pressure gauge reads 130 mmHg
